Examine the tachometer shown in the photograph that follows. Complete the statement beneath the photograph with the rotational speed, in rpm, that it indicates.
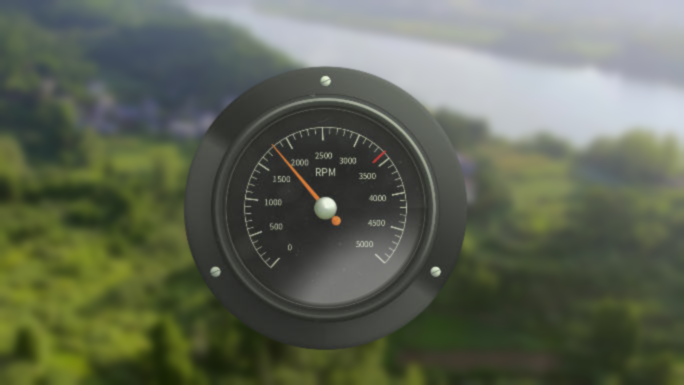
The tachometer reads 1800 rpm
